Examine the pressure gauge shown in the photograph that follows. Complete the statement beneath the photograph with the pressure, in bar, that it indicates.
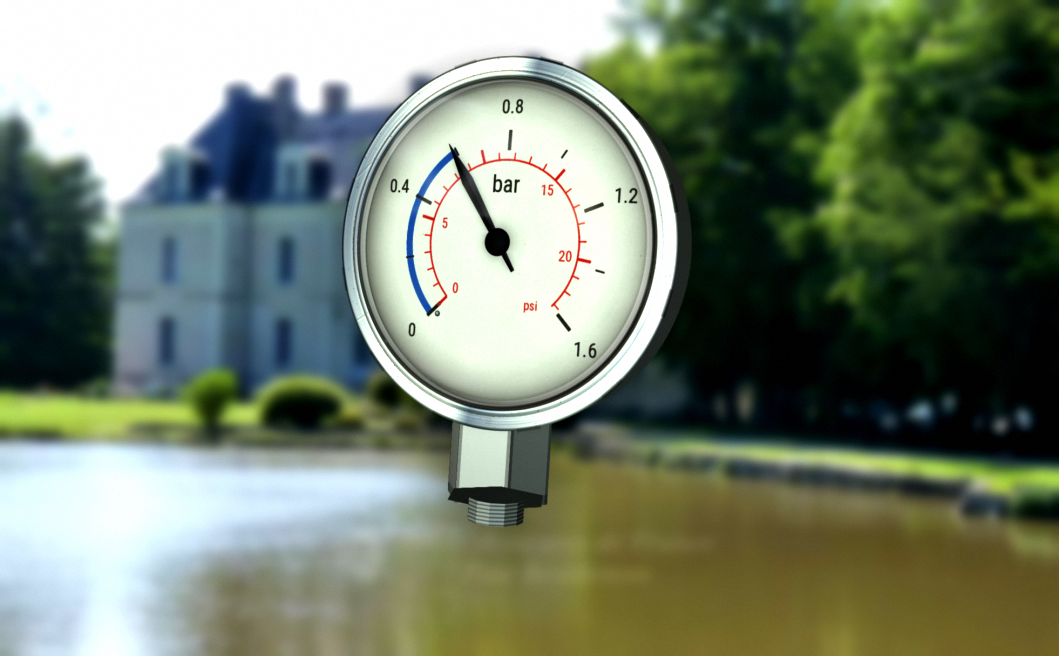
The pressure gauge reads 0.6 bar
